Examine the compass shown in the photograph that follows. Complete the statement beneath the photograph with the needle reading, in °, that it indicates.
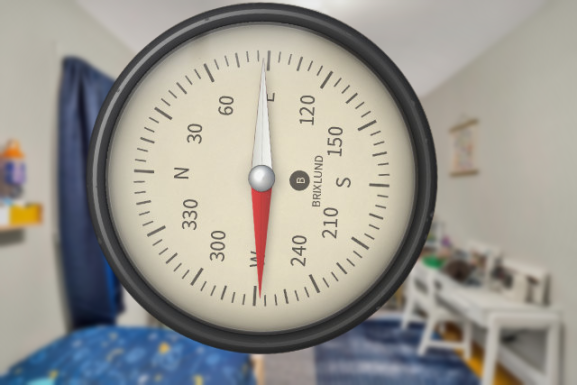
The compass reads 267.5 °
